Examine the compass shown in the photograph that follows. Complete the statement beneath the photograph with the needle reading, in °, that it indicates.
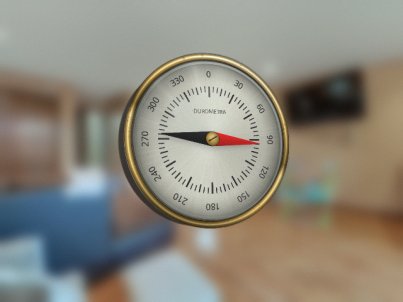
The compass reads 95 °
